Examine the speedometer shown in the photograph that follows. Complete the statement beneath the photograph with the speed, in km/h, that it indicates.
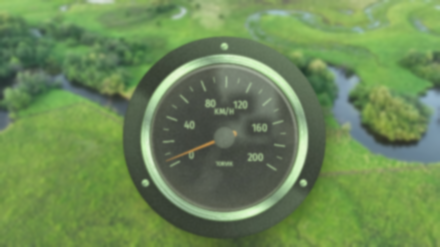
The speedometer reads 5 km/h
